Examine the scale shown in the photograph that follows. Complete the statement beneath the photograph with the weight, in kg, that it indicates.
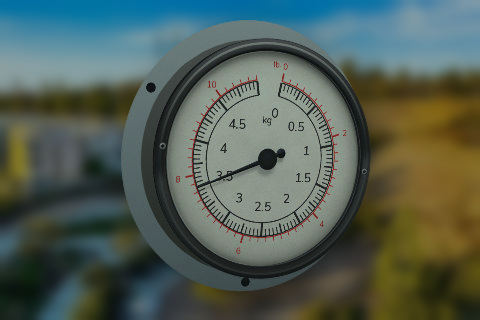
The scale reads 3.5 kg
